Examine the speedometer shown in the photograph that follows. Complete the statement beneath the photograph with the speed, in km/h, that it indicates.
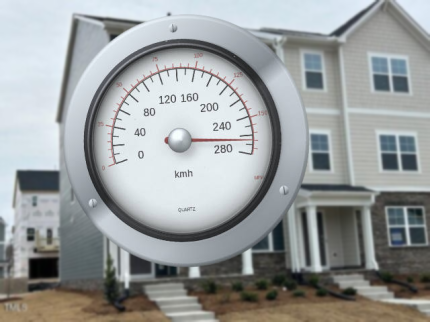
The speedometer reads 265 km/h
